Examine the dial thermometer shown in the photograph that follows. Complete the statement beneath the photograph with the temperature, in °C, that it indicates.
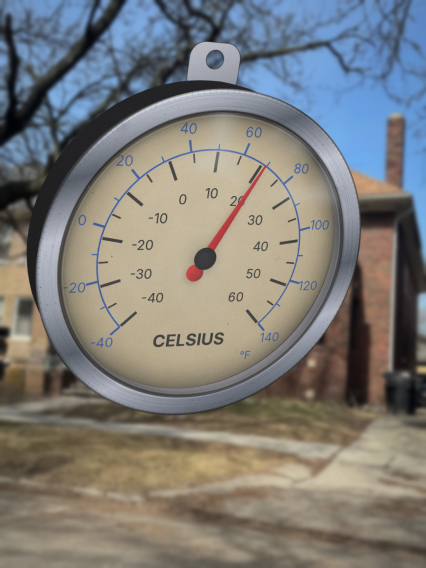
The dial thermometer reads 20 °C
